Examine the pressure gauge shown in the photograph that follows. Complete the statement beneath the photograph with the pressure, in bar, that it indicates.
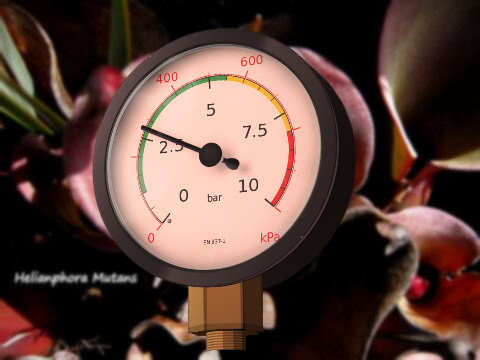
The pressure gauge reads 2.75 bar
